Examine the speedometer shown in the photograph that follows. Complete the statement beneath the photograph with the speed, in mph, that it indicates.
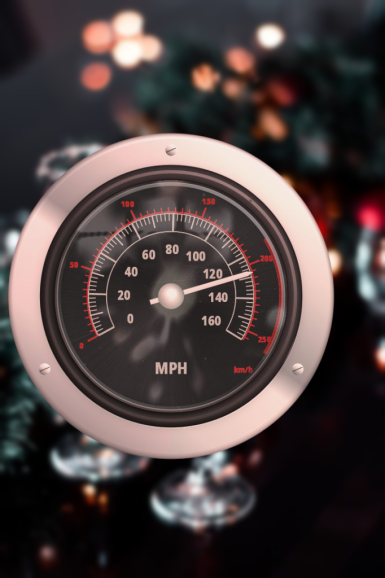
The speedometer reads 128 mph
